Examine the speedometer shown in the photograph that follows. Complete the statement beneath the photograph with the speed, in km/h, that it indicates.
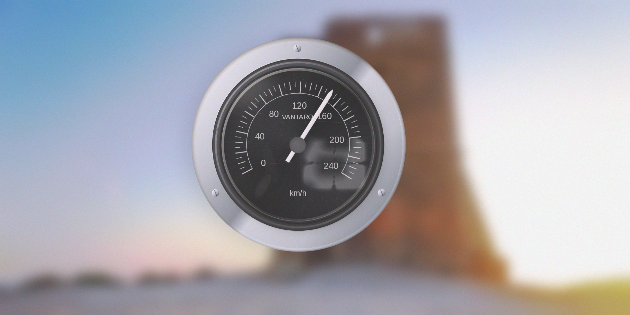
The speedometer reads 150 km/h
